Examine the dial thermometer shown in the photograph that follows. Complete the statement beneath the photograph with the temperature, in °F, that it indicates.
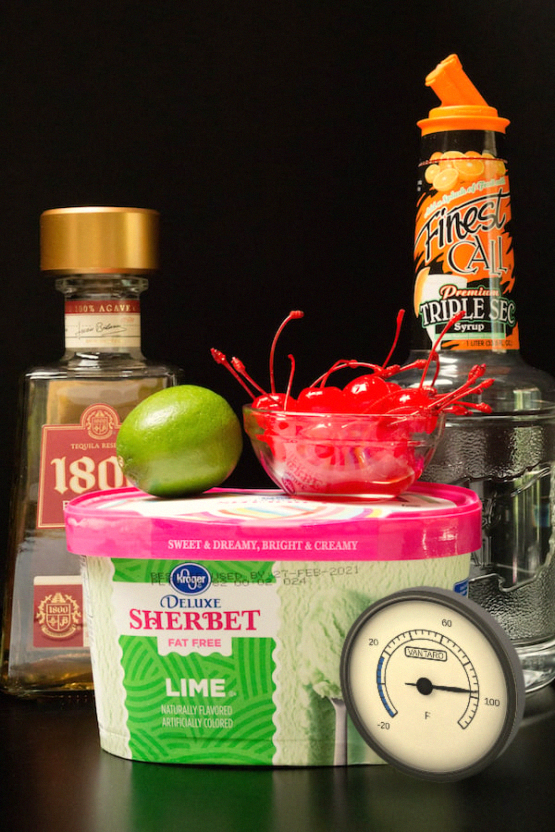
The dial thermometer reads 96 °F
